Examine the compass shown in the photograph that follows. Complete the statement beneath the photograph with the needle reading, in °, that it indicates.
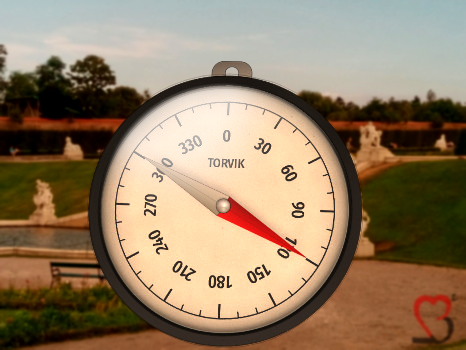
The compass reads 120 °
